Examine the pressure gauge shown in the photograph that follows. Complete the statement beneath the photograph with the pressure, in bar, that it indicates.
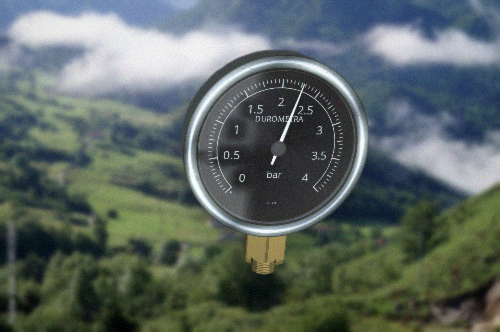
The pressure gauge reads 2.25 bar
